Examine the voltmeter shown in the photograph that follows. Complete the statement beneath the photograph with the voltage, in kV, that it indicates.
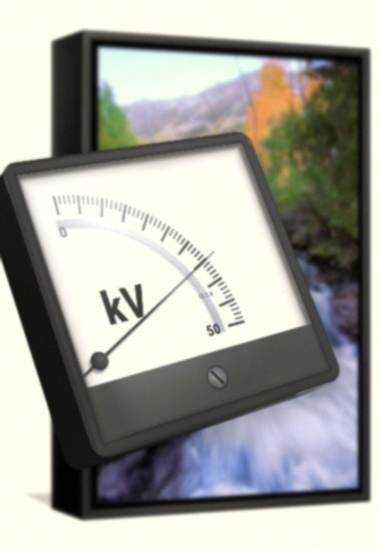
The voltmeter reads 35 kV
